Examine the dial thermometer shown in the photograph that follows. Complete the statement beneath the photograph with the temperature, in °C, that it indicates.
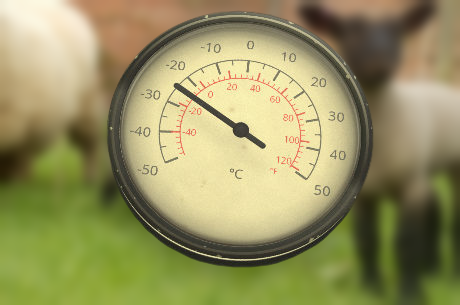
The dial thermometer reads -25 °C
